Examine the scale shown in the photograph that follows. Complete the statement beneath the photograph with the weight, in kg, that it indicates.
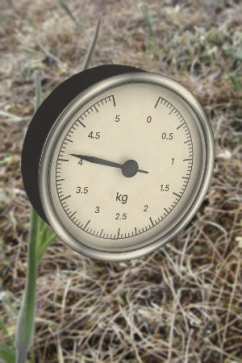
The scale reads 4.1 kg
